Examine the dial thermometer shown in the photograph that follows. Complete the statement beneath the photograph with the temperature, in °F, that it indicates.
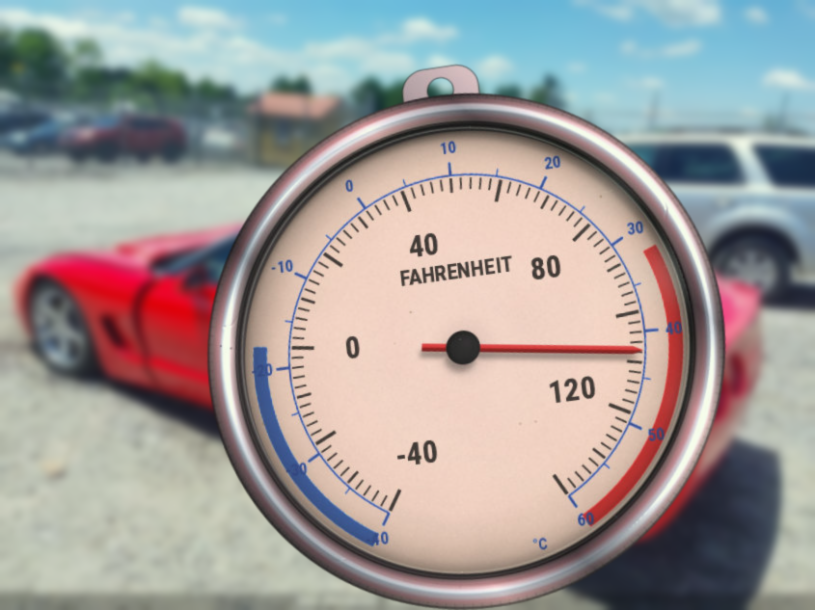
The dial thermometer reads 108 °F
